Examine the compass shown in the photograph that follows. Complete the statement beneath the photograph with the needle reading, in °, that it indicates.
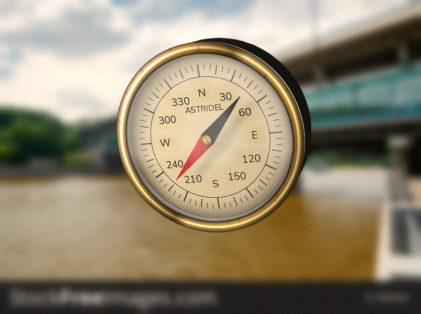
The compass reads 225 °
